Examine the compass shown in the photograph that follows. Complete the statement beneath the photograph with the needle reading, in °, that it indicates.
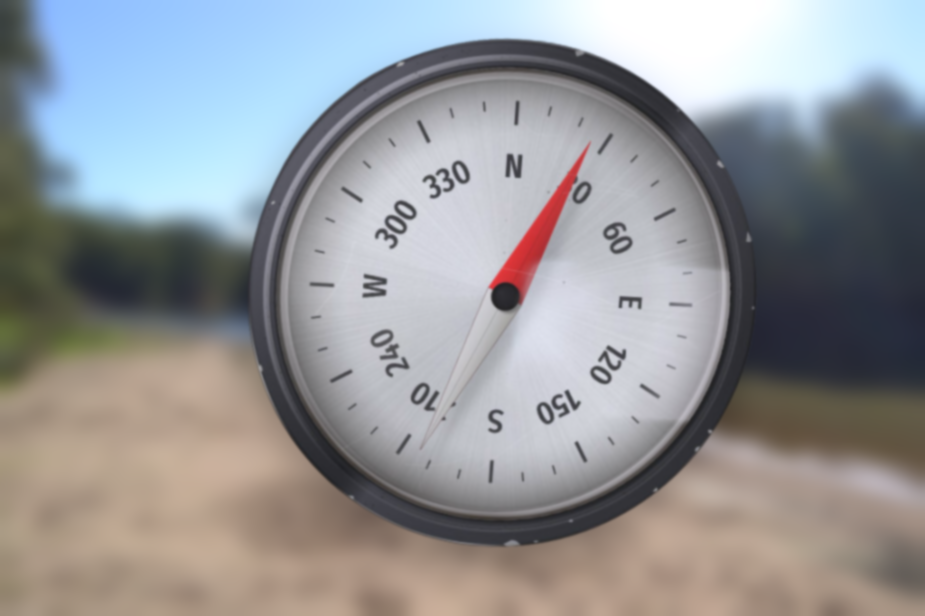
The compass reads 25 °
